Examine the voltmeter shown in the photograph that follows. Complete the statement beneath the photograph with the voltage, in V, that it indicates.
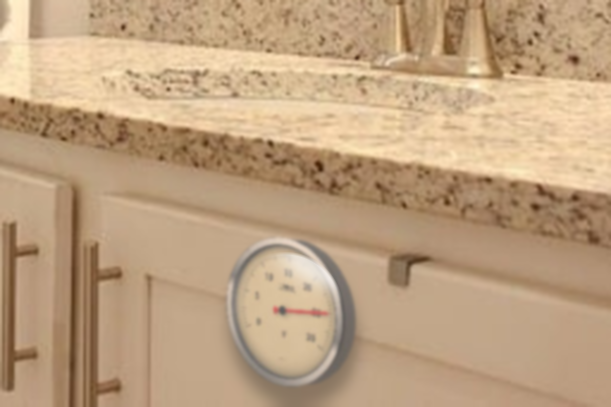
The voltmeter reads 25 V
